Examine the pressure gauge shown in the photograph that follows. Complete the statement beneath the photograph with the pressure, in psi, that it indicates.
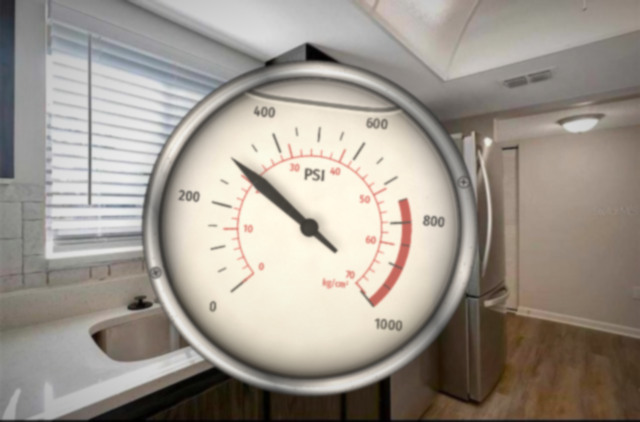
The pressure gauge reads 300 psi
